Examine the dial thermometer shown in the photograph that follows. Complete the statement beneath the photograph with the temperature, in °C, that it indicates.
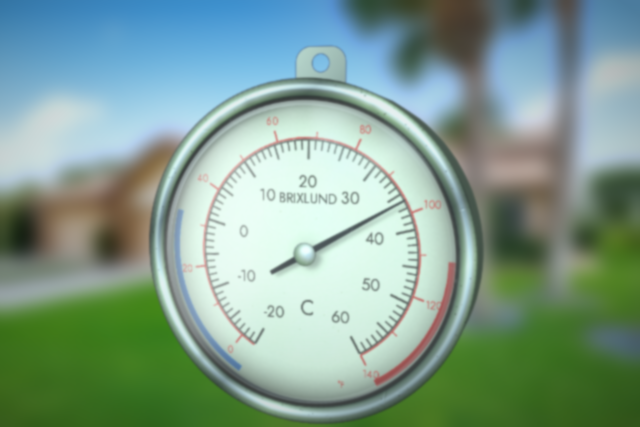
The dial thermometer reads 36 °C
